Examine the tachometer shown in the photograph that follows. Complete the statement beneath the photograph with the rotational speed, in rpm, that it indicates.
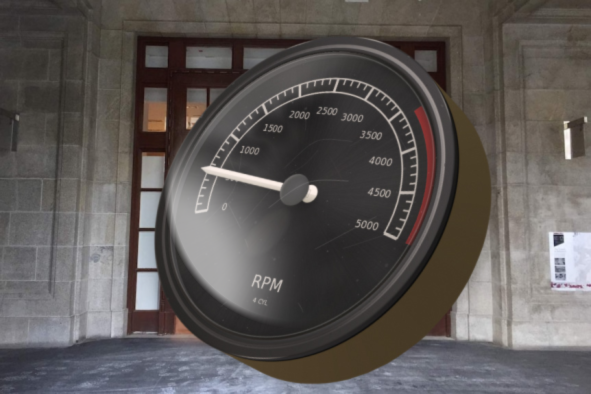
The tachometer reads 500 rpm
